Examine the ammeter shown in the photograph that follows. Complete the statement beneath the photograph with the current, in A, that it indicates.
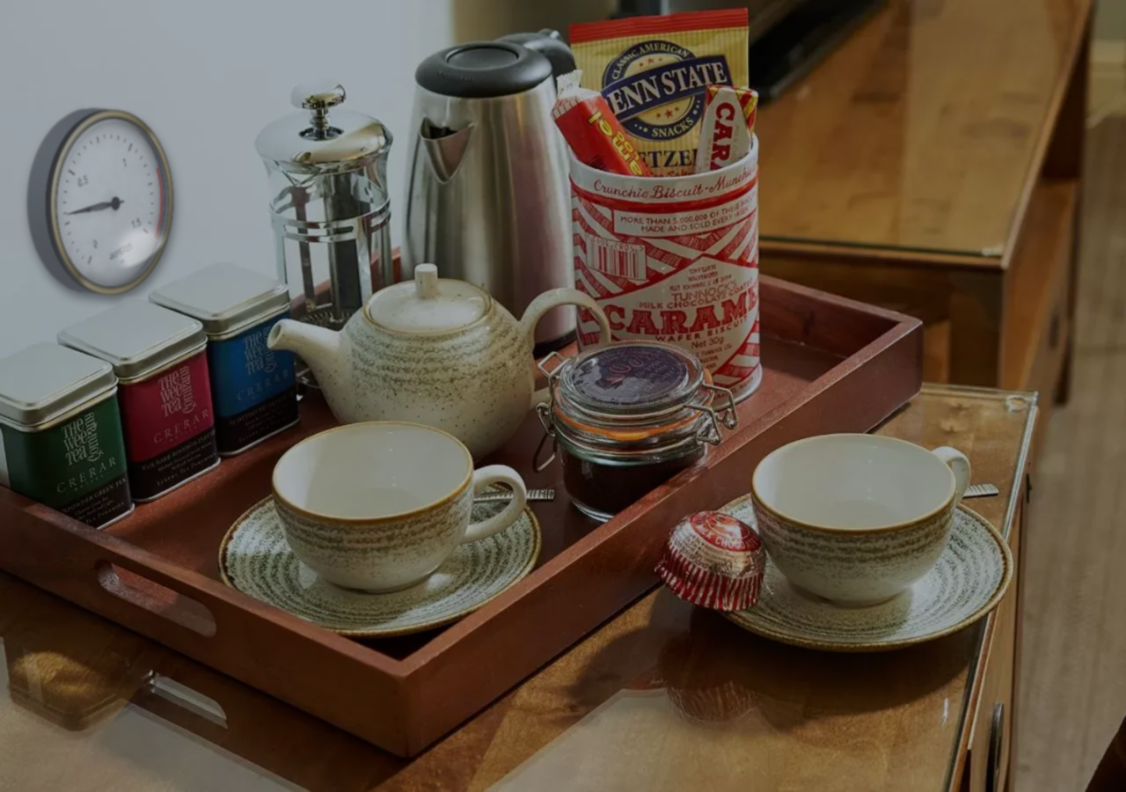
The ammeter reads 0.3 A
